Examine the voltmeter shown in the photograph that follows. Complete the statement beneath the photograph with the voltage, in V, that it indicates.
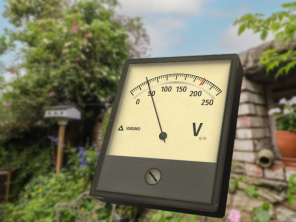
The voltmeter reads 50 V
